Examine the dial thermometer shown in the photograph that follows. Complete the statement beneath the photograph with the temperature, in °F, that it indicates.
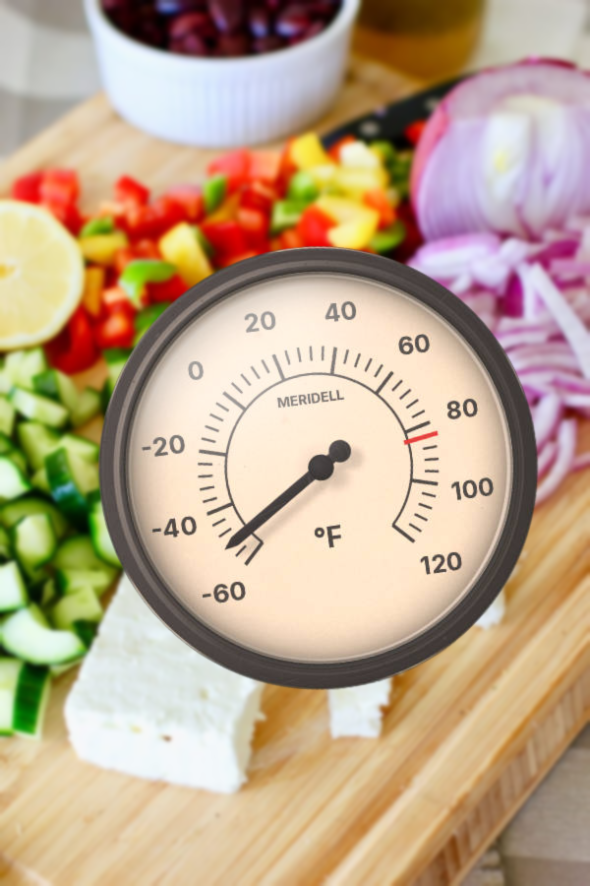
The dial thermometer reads -52 °F
